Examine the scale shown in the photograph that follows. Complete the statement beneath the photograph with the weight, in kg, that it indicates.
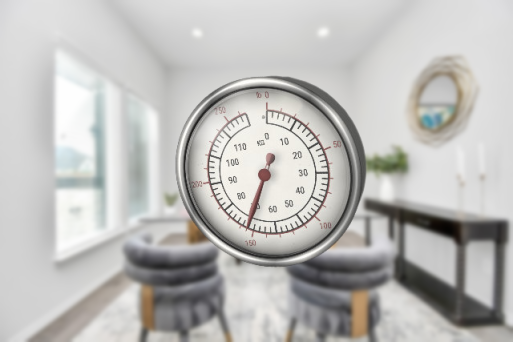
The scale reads 70 kg
